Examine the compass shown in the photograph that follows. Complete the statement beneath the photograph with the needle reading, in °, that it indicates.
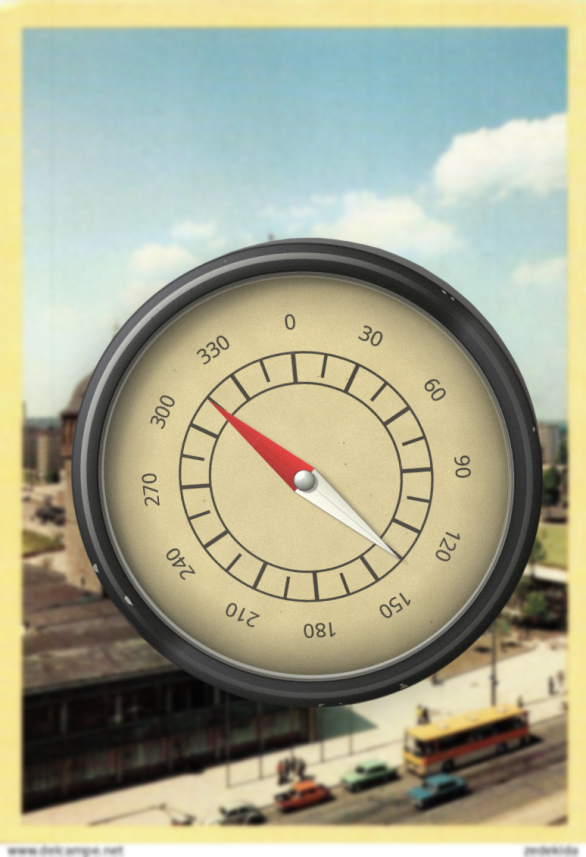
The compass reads 315 °
